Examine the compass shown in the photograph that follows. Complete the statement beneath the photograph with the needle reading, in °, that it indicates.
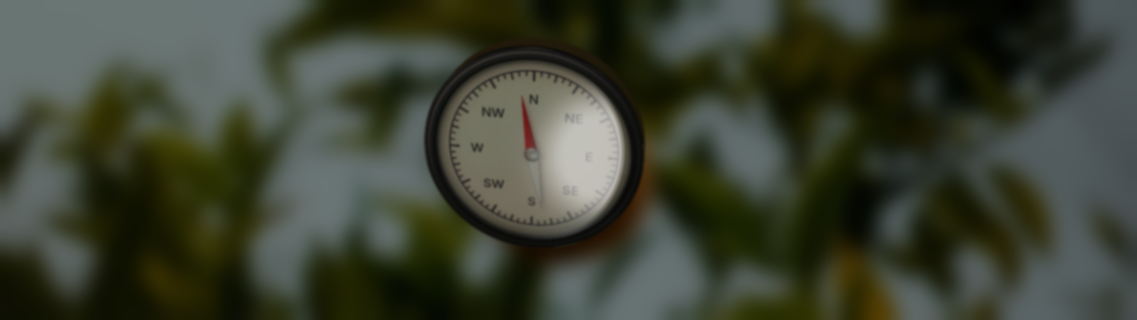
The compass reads 350 °
